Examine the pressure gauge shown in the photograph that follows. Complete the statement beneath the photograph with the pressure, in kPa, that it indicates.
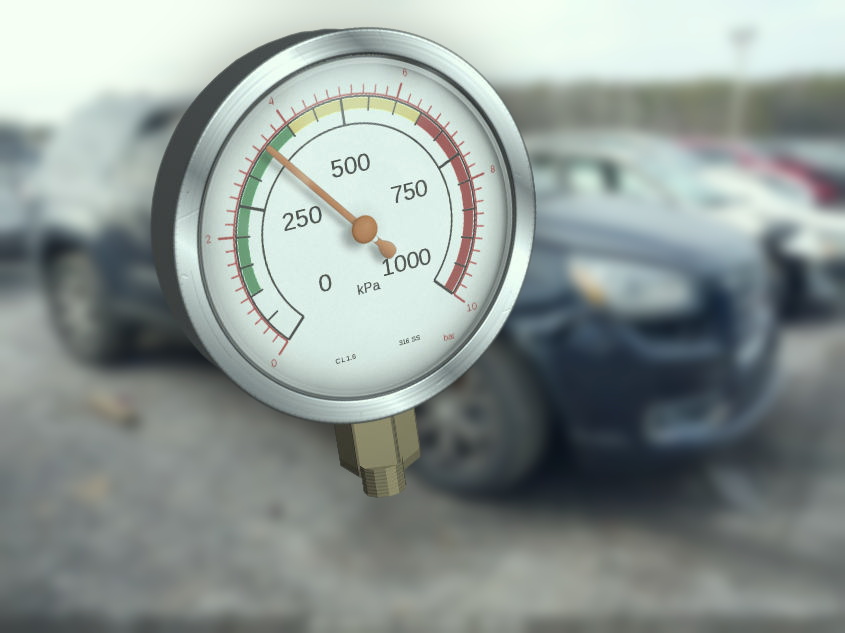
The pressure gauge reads 350 kPa
